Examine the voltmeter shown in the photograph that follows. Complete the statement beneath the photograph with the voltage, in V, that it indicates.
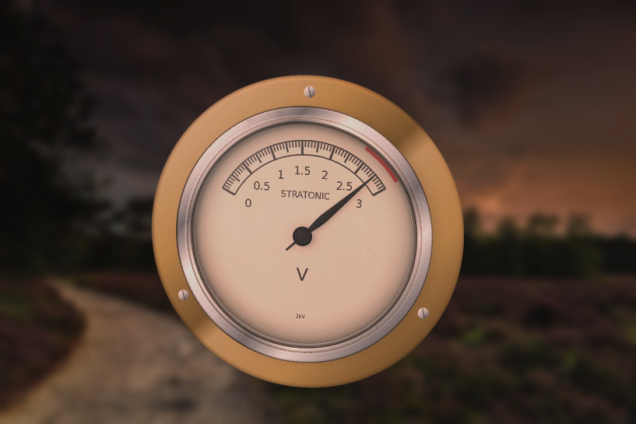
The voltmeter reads 2.75 V
